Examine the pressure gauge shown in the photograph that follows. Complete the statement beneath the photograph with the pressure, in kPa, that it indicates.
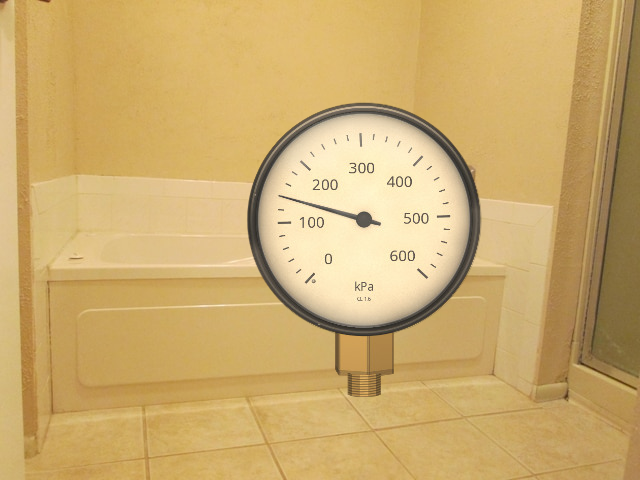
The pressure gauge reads 140 kPa
